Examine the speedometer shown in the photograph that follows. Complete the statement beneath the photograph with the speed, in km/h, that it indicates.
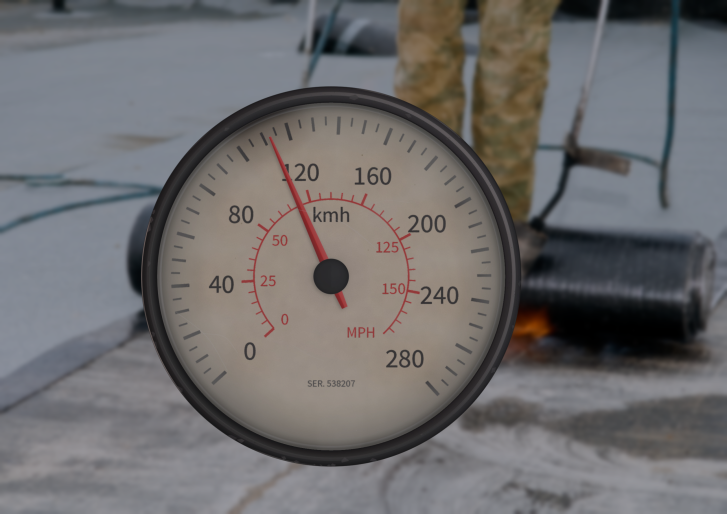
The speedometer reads 112.5 km/h
